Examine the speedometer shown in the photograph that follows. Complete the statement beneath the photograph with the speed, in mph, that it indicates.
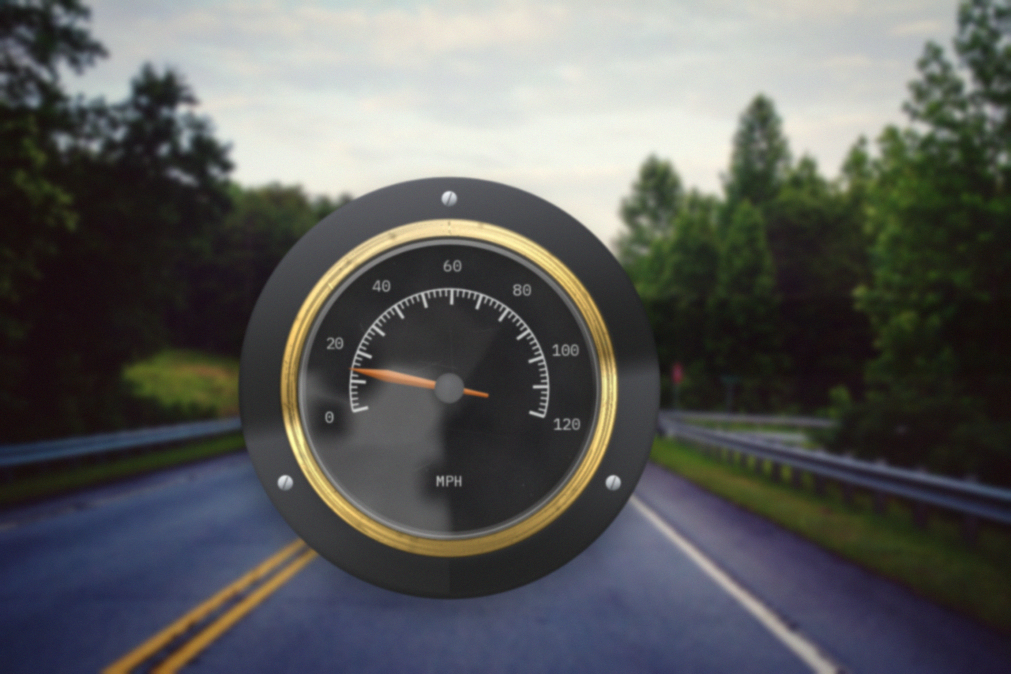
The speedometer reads 14 mph
